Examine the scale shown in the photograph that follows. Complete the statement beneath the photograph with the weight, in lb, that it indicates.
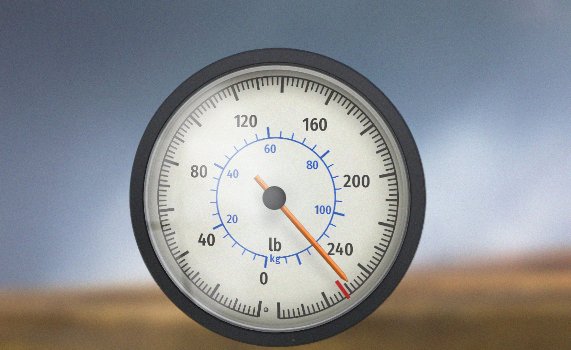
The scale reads 248 lb
